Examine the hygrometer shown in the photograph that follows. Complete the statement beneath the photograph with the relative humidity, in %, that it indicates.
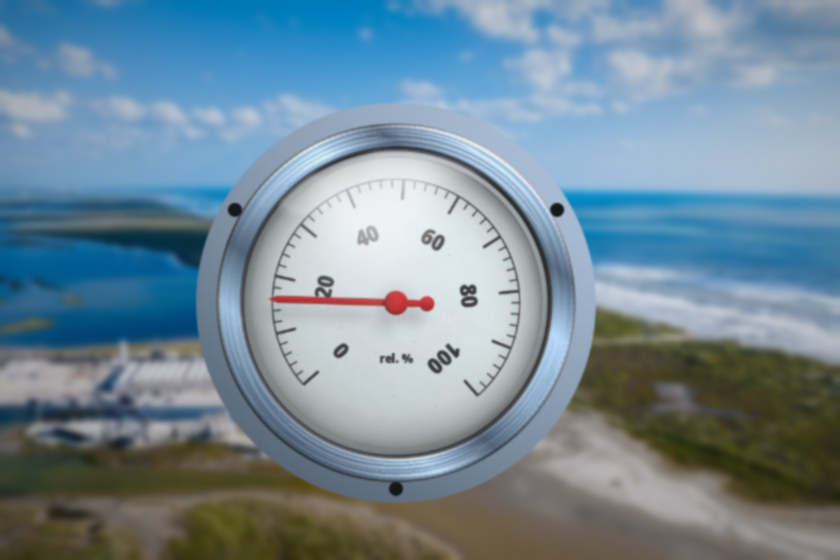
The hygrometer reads 16 %
